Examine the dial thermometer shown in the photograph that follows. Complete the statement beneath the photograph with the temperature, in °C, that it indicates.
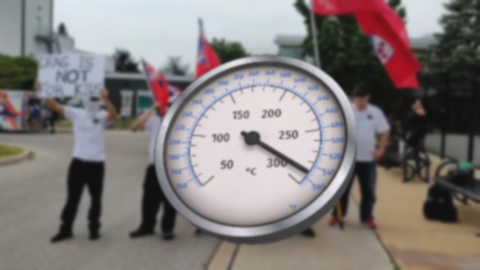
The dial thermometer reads 290 °C
